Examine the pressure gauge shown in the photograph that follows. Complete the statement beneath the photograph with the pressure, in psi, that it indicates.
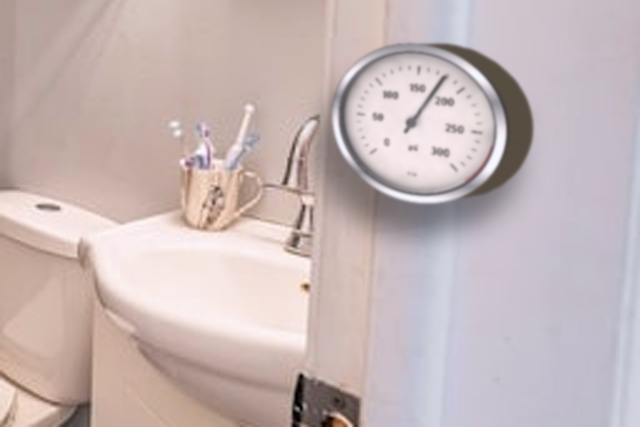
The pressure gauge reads 180 psi
